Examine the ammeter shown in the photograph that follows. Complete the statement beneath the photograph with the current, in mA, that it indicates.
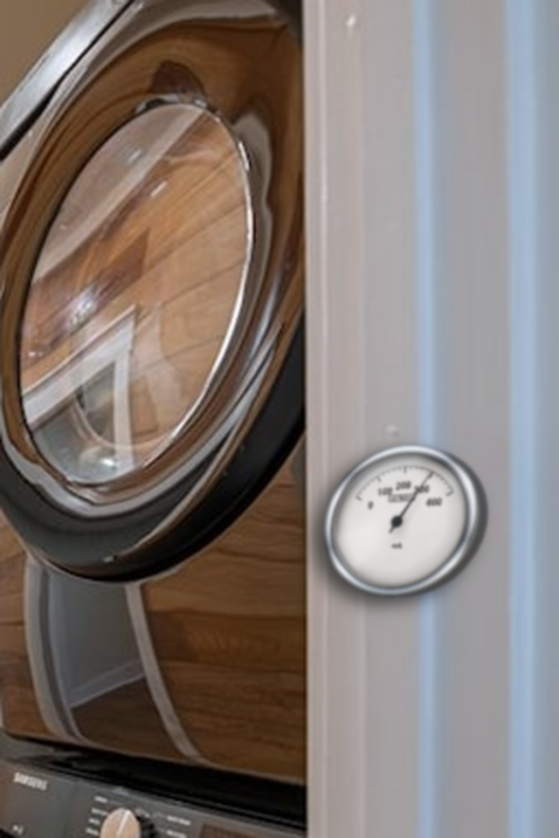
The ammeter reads 300 mA
